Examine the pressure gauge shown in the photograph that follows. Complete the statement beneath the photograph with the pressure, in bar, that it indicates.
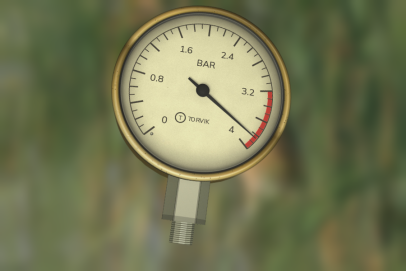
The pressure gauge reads 3.85 bar
